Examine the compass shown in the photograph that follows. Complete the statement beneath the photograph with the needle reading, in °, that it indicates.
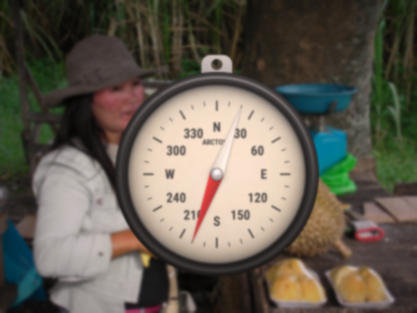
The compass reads 200 °
